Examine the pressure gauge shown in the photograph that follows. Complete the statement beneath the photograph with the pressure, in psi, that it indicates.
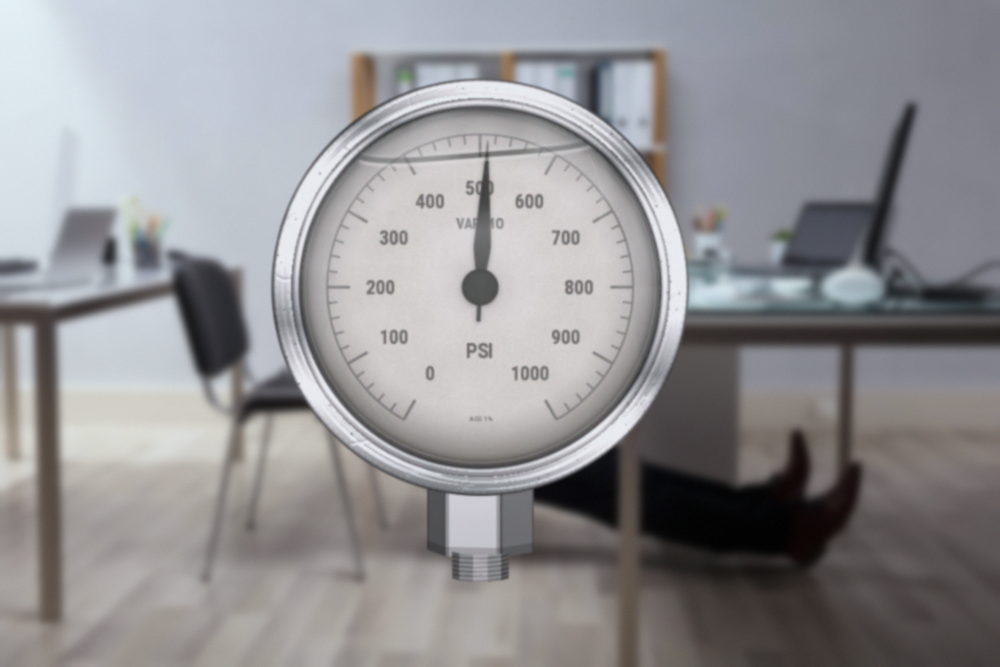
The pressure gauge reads 510 psi
